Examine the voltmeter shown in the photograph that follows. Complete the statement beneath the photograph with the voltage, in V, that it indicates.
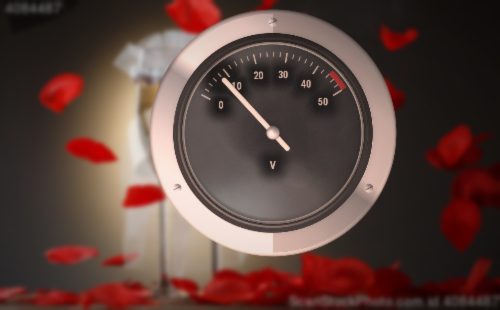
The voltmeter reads 8 V
